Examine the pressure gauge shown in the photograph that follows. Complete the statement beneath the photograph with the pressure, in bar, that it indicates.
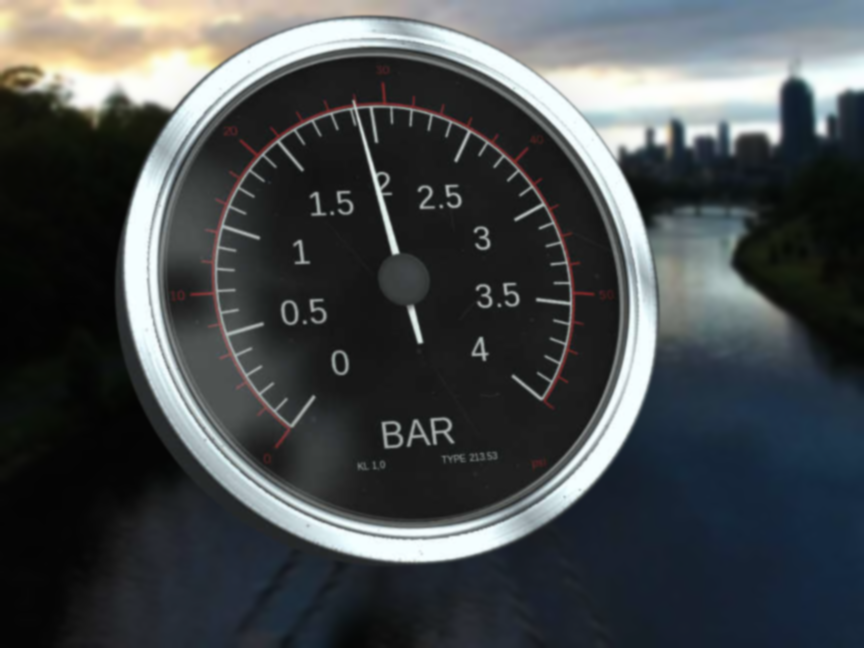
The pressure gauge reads 1.9 bar
